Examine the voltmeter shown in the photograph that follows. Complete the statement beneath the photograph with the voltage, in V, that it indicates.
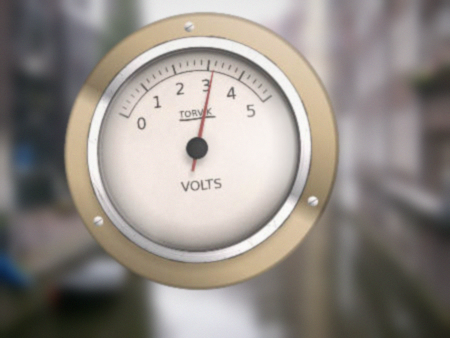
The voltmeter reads 3.2 V
